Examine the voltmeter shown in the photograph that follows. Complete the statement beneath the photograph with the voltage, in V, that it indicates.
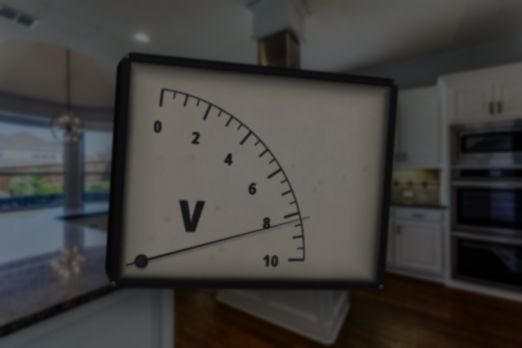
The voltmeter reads 8.25 V
